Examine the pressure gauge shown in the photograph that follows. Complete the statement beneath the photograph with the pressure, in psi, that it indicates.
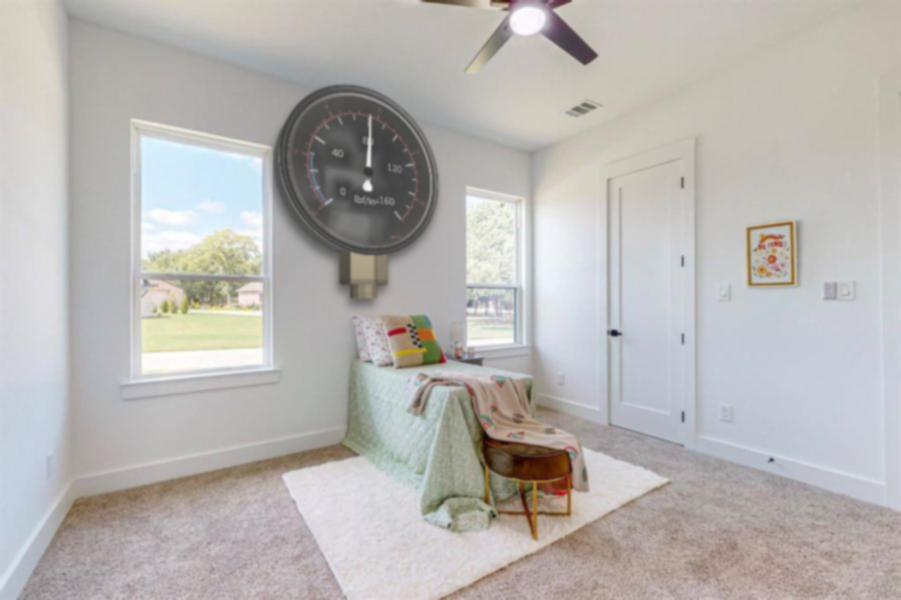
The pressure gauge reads 80 psi
